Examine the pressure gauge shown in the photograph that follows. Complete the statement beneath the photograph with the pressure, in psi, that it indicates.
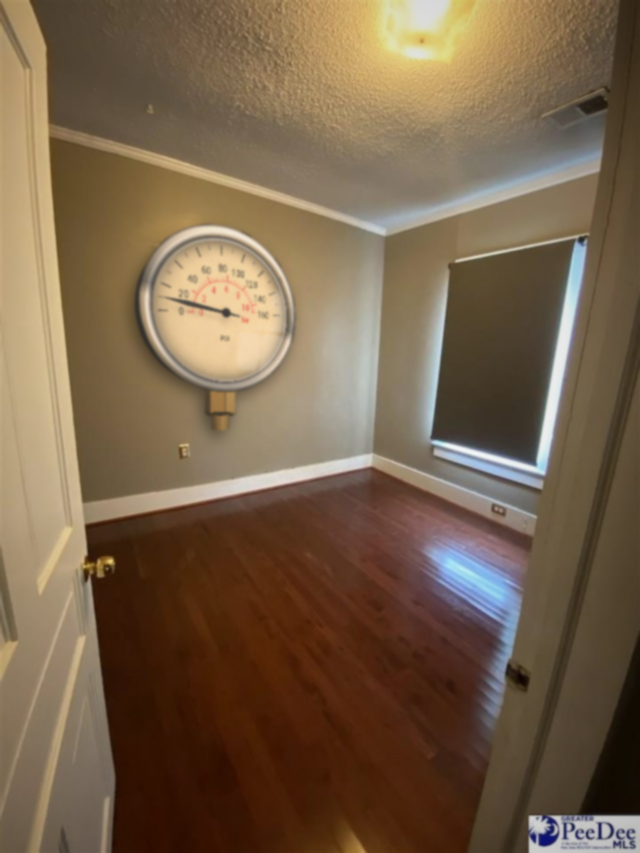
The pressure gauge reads 10 psi
